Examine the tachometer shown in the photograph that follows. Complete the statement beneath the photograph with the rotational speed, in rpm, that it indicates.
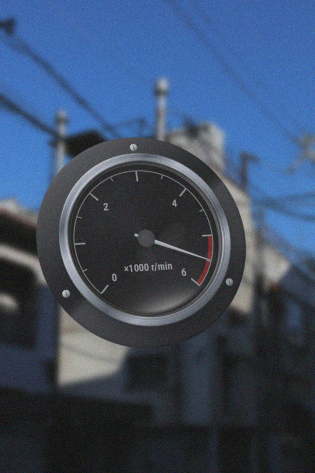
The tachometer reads 5500 rpm
